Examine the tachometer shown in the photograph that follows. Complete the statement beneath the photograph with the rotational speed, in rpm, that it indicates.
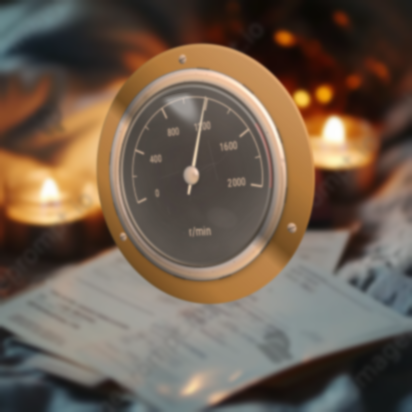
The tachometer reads 1200 rpm
